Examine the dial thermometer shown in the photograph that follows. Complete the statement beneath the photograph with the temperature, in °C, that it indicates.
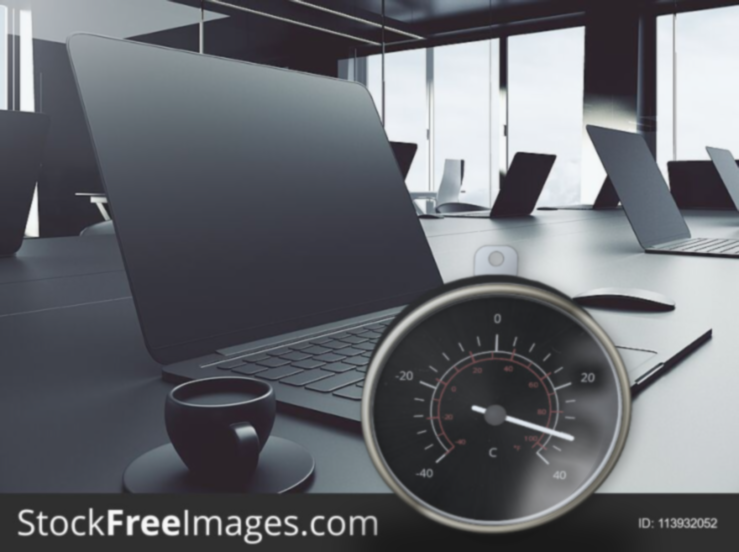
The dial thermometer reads 32 °C
